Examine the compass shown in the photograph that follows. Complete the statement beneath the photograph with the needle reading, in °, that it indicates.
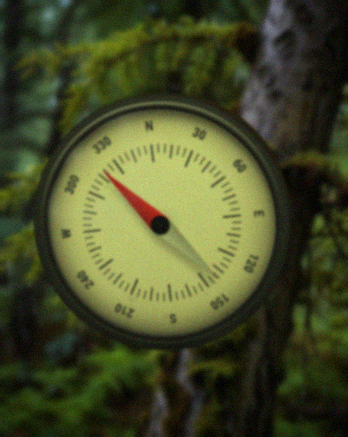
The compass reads 320 °
